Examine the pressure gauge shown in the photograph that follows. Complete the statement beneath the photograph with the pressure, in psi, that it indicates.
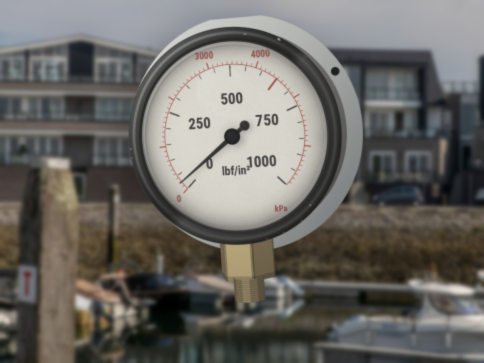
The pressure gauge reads 25 psi
